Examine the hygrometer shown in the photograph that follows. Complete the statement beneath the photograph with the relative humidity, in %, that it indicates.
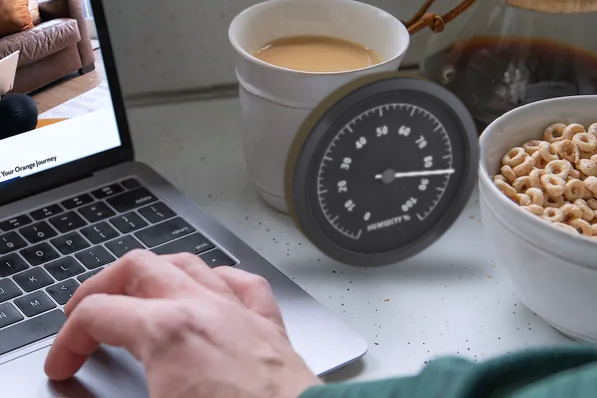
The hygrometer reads 84 %
